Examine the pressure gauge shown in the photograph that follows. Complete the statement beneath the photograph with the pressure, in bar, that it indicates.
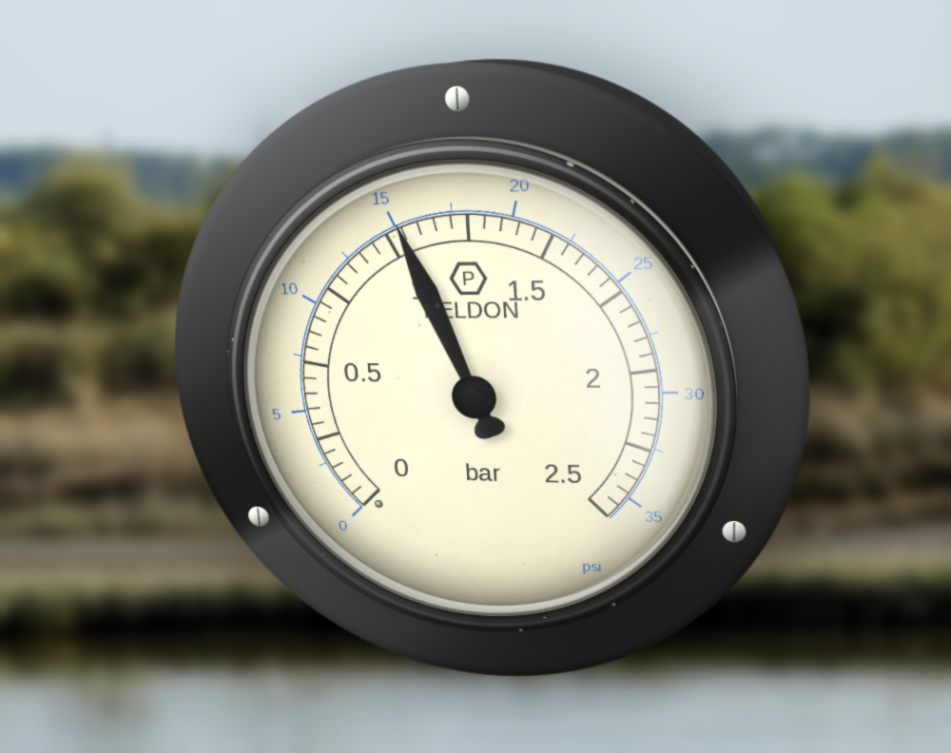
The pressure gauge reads 1.05 bar
